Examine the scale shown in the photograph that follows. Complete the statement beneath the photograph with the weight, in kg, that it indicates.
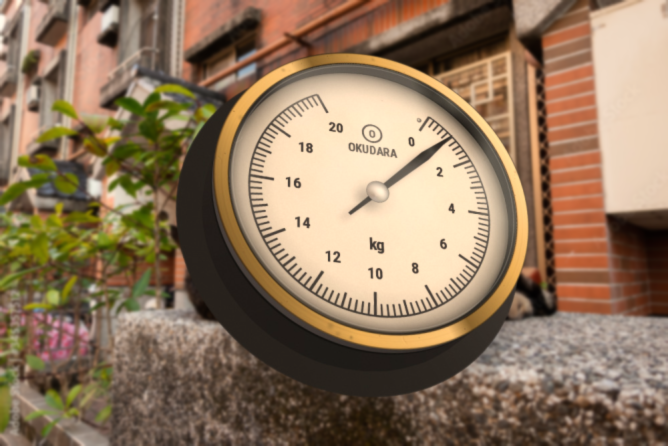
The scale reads 1 kg
